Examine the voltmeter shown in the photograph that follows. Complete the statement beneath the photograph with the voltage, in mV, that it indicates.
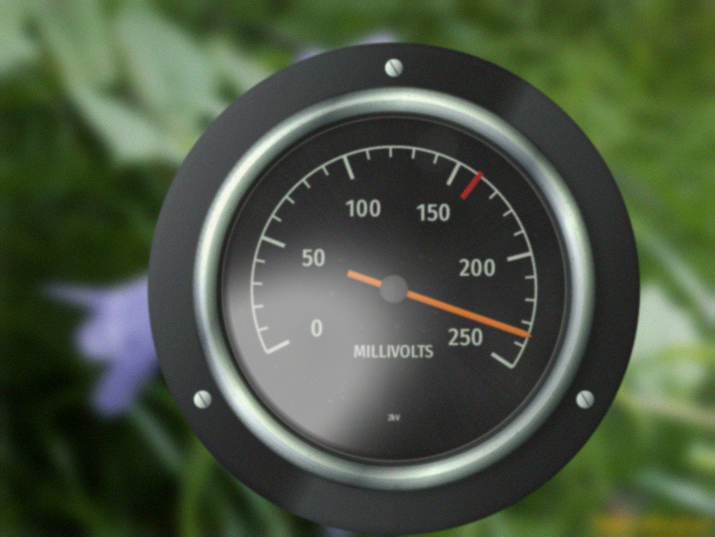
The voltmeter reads 235 mV
